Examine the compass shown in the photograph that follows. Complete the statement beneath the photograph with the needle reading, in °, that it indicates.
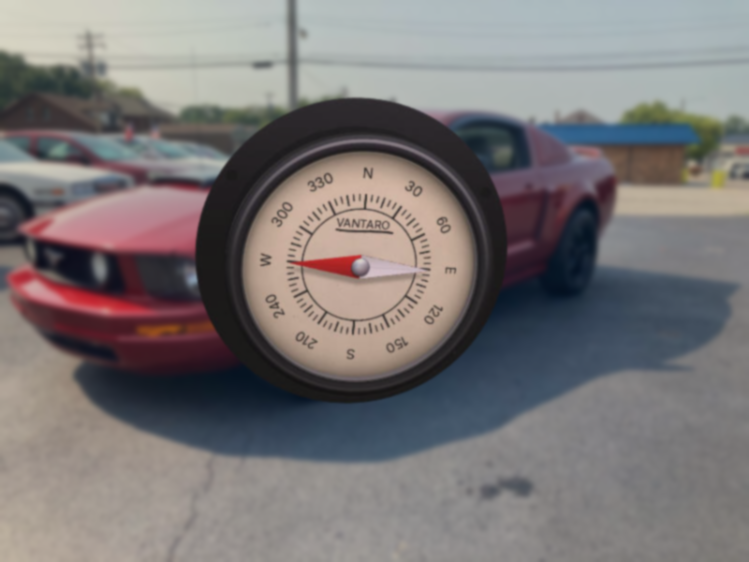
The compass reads 270 °
